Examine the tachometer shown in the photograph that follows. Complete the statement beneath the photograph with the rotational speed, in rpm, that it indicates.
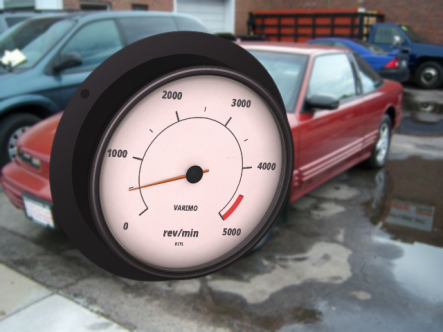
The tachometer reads 500 rpm
